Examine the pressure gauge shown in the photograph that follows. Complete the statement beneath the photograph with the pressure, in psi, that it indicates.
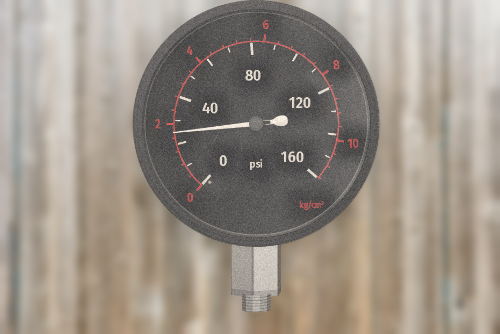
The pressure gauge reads 25 psi
